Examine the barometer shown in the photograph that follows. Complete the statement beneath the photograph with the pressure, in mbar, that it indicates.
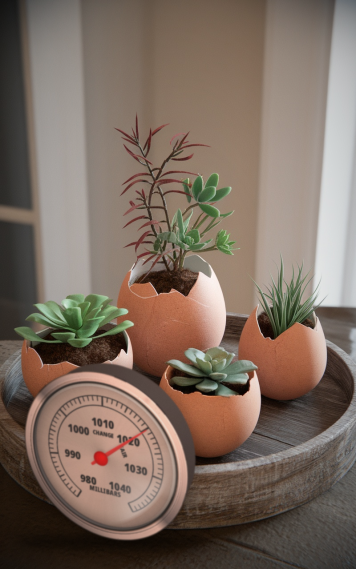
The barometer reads 1020 mbar
